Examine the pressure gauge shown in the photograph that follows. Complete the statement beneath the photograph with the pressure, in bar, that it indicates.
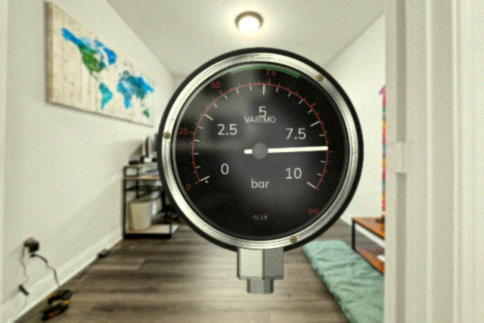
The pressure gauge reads 8.5 bar
